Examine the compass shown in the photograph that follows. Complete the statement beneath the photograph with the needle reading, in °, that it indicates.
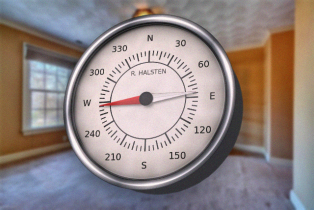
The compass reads 265 °
